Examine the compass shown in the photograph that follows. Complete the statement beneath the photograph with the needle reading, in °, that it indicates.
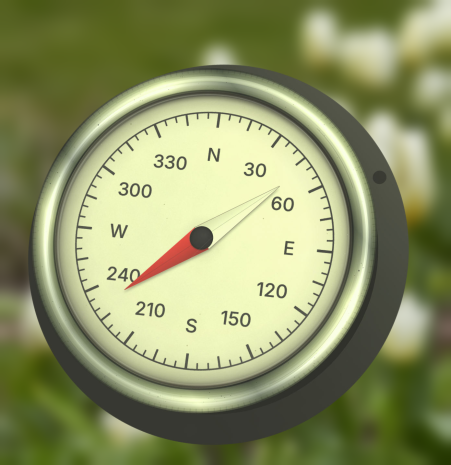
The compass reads 230 °
